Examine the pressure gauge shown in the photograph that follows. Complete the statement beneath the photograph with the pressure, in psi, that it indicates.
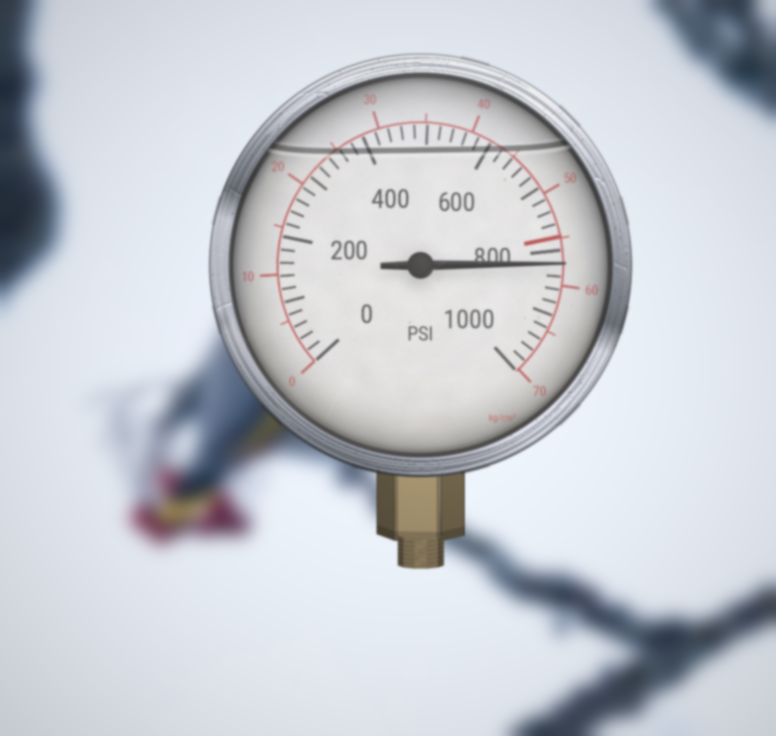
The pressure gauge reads 820 psi
